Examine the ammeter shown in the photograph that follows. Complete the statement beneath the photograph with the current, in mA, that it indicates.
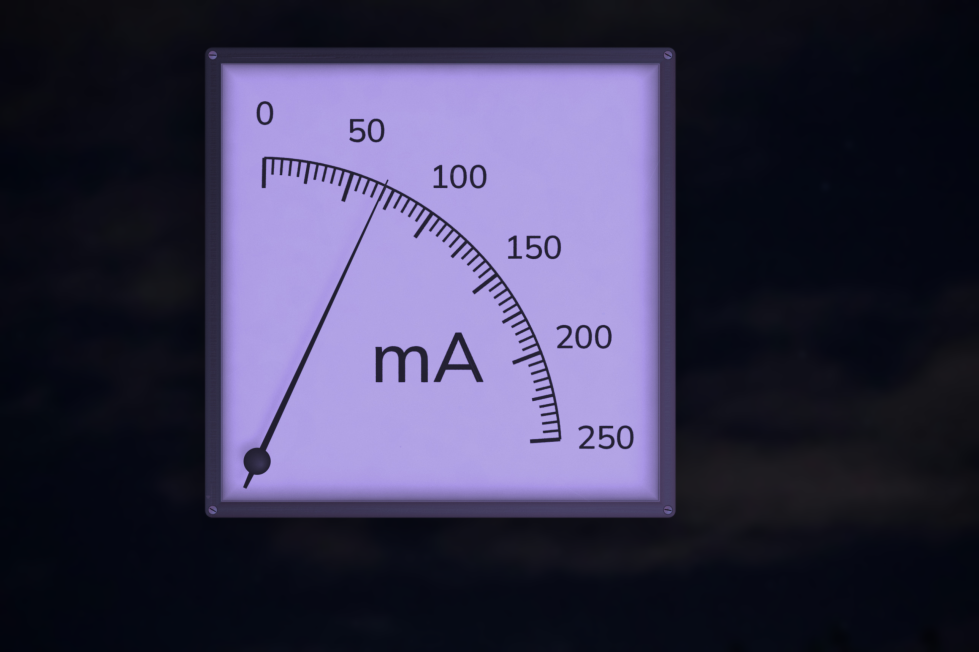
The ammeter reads 70 mA
